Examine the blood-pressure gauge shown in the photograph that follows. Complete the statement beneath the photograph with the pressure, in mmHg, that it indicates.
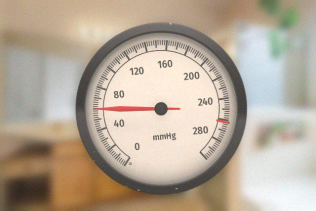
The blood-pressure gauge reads 60 mmHg
